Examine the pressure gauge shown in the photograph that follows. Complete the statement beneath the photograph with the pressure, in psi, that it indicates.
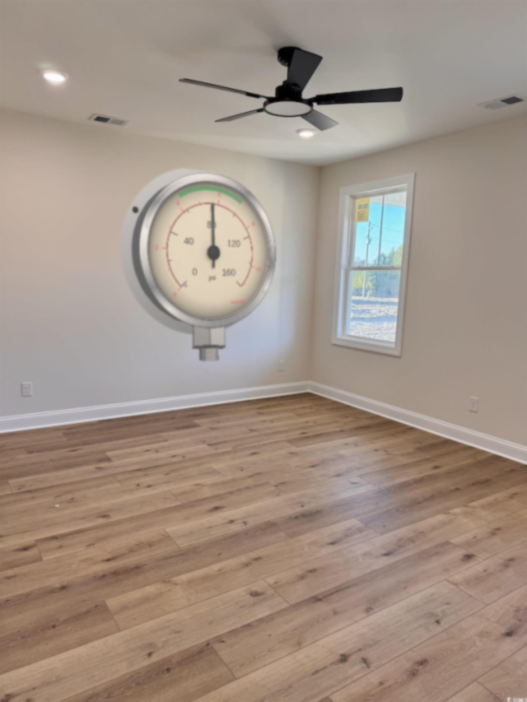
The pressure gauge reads 80 psi
